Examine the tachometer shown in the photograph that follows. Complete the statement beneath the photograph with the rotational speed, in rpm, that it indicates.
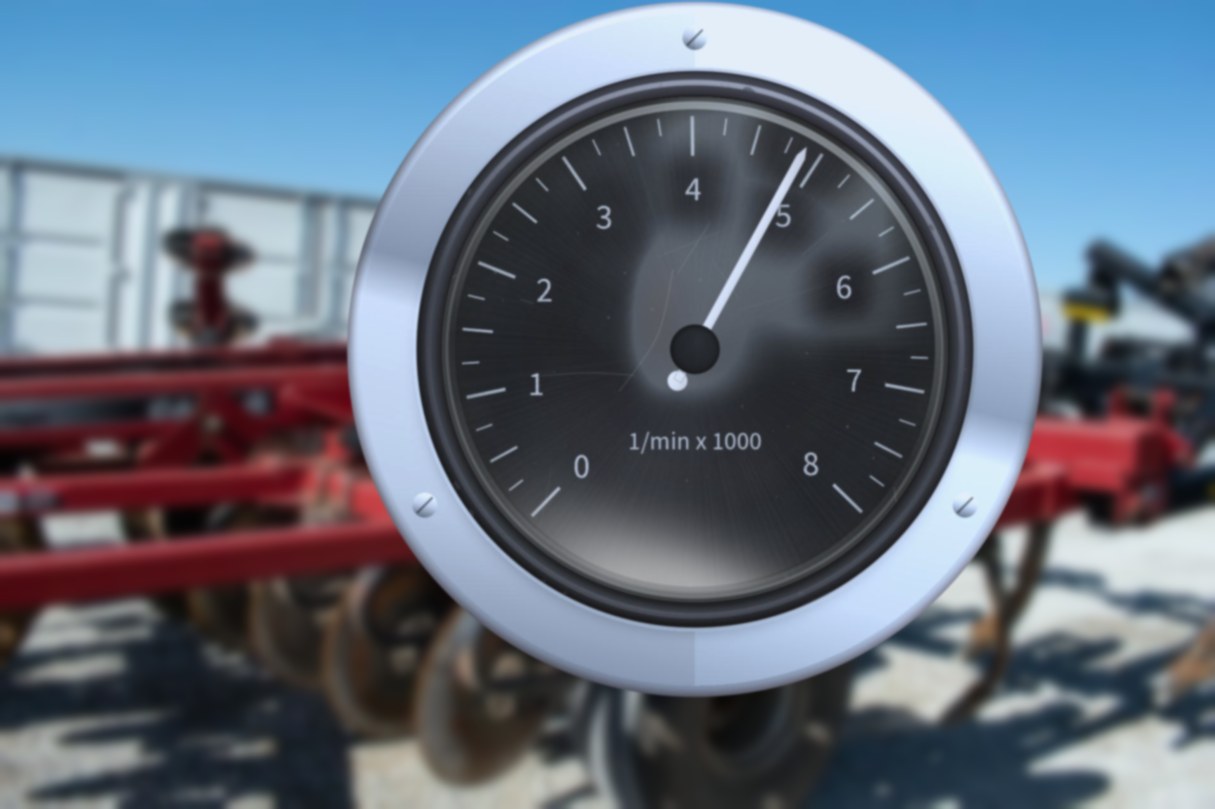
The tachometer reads 4875 rpm
